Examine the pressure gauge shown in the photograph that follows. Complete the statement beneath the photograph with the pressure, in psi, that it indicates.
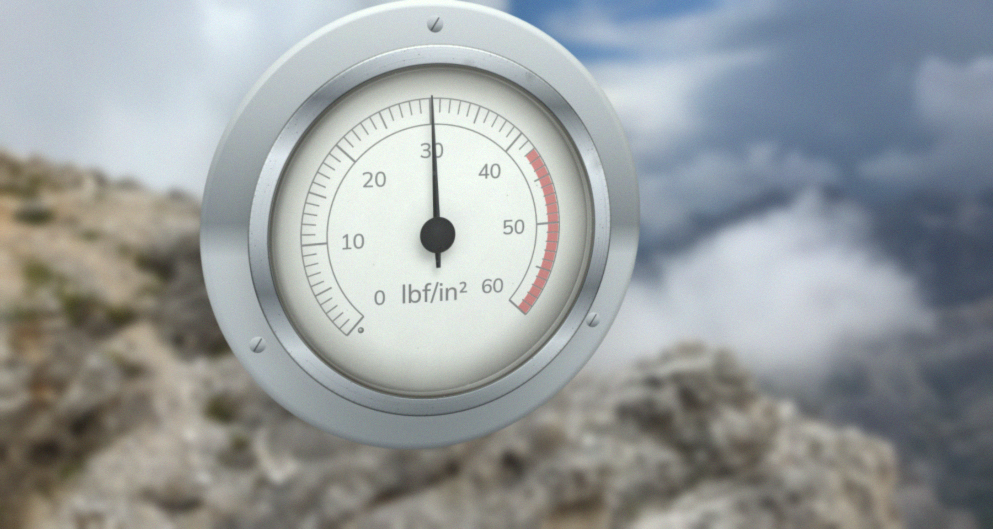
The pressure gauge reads 30 psi
